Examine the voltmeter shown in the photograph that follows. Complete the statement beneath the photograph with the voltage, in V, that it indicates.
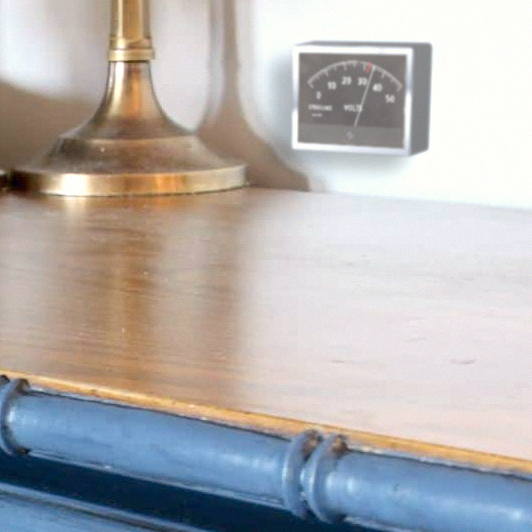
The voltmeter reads 35 V
